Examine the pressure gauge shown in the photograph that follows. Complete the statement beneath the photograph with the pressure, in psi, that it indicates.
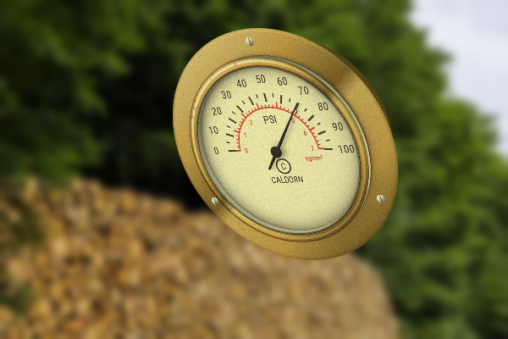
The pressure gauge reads 70 psi
